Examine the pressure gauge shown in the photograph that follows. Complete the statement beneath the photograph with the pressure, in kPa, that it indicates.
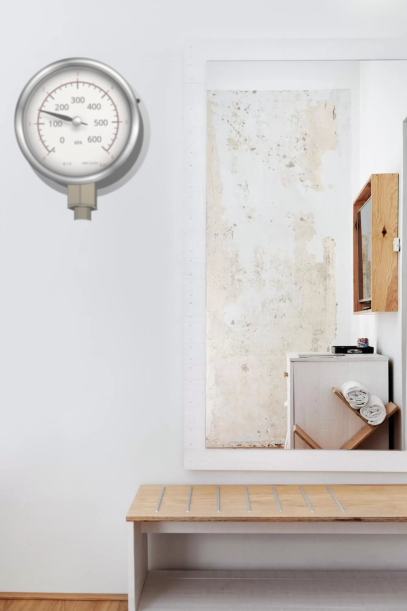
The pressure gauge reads 140 kPa
